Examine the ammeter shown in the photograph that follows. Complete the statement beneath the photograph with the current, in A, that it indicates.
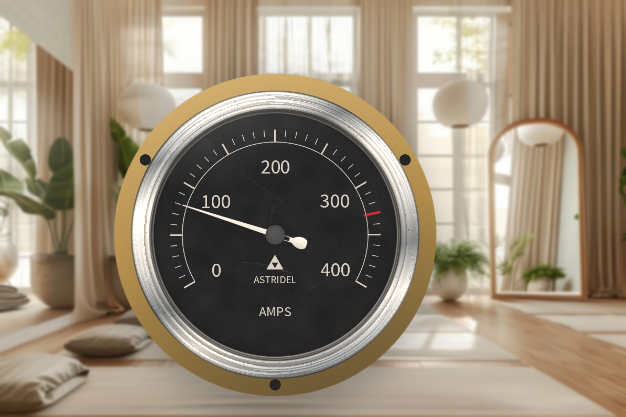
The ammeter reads 80 A
